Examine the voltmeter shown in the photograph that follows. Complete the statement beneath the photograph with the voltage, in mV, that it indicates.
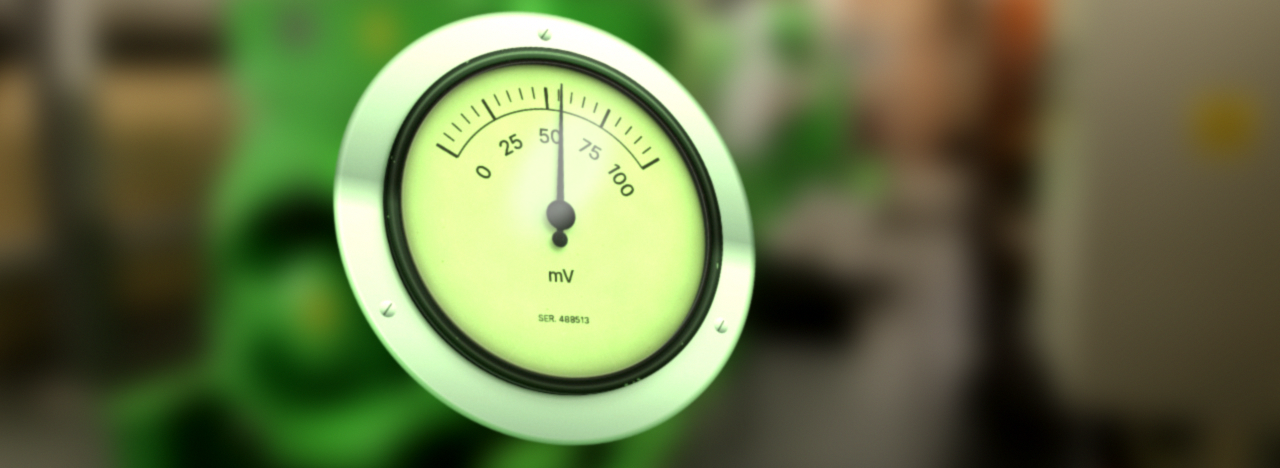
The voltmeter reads 55 mV
